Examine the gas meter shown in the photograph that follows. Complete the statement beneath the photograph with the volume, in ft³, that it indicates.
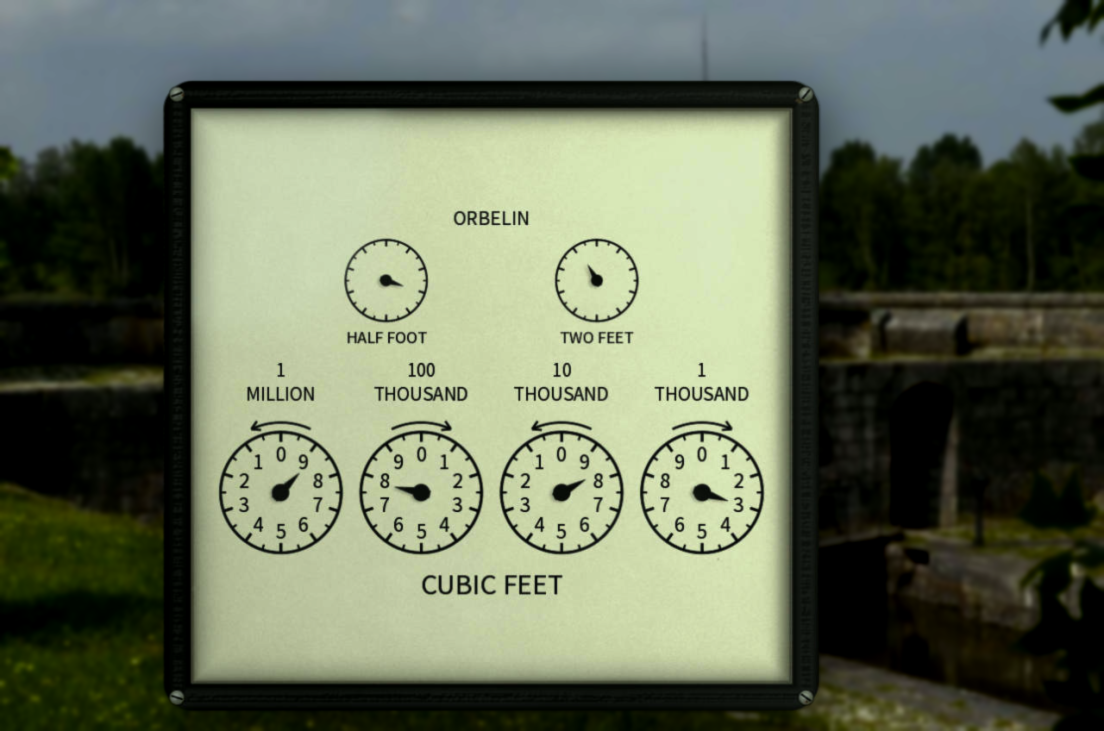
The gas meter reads 878300 ft³
